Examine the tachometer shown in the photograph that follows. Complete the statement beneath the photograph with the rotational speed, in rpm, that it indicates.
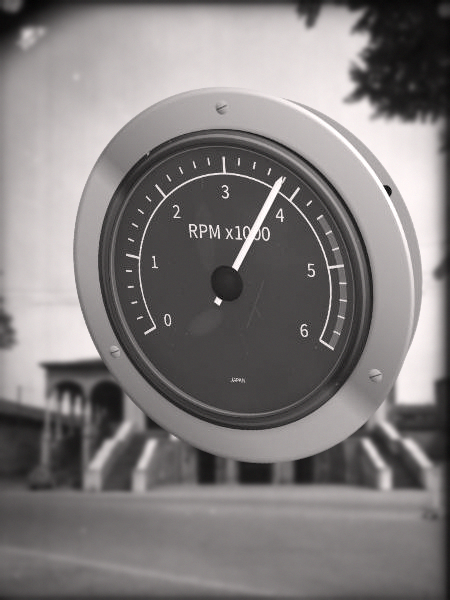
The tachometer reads 3800 rpm
